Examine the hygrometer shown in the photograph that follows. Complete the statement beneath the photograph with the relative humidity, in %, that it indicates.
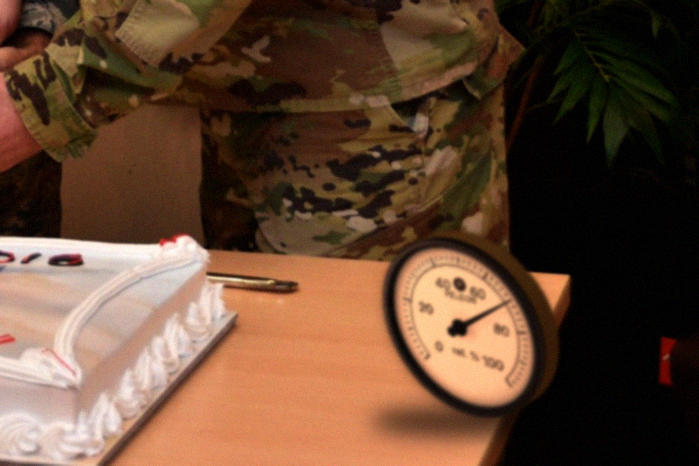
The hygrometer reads 70 %
